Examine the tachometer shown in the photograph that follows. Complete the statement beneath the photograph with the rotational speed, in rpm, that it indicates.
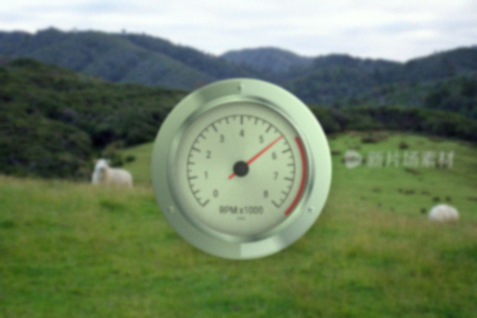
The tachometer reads 5500 rpm
